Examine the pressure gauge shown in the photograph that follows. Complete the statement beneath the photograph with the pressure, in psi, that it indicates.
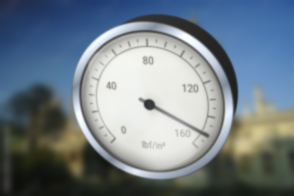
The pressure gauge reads 150 psi
